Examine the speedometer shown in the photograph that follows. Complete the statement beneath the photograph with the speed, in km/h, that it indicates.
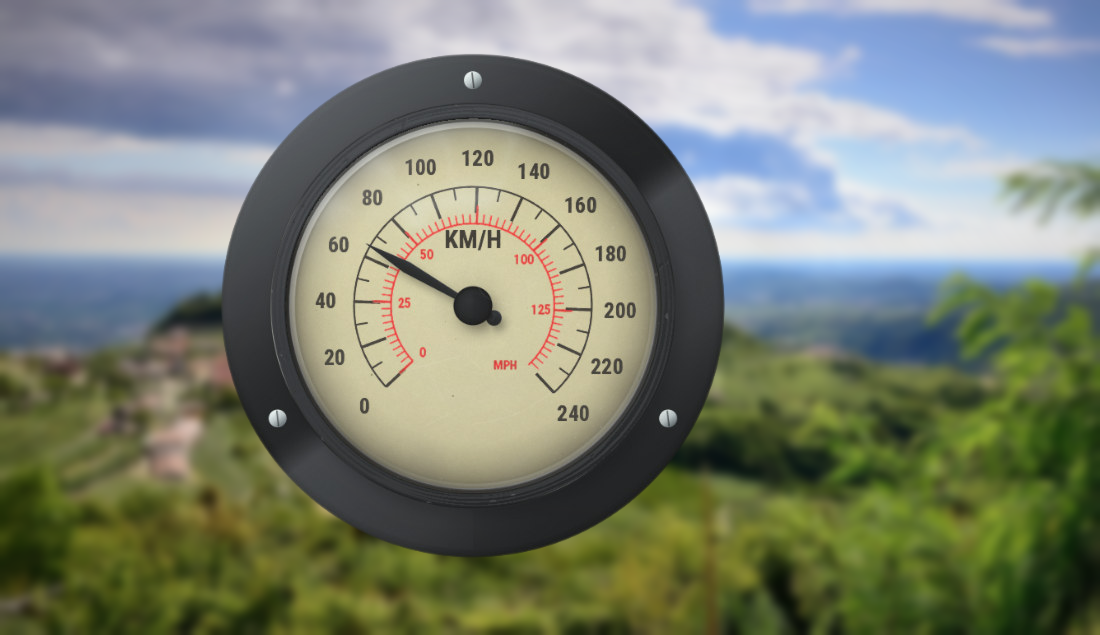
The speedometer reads 65 km/h
